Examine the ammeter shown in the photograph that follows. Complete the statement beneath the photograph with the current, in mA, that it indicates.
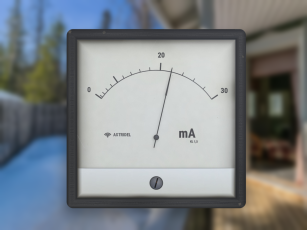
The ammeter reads 22 mA
